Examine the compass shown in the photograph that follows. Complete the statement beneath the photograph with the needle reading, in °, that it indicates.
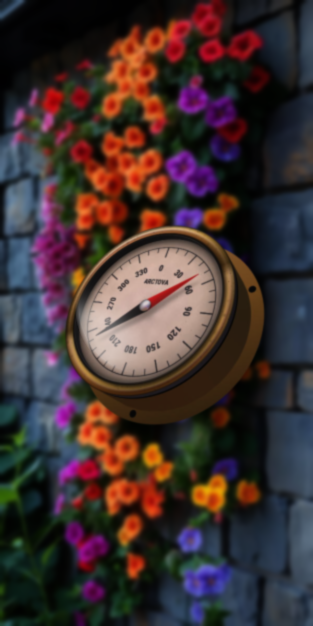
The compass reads 50 °
